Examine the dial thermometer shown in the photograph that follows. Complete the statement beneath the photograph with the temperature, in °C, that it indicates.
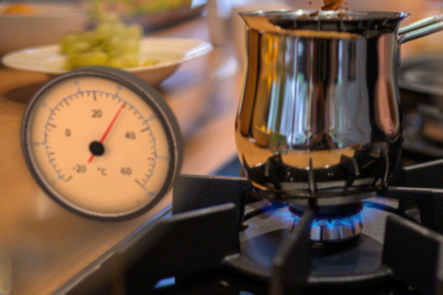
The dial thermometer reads 30 °C
